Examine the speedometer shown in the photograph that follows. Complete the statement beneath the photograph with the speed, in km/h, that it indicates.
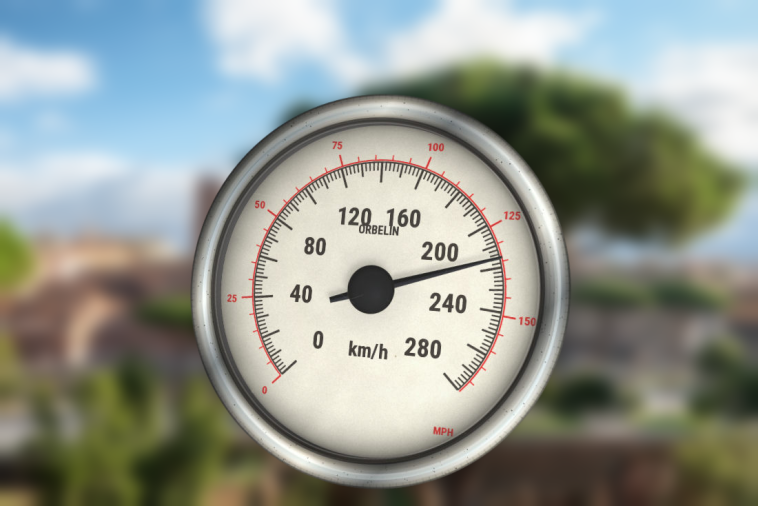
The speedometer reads 216 km/h
